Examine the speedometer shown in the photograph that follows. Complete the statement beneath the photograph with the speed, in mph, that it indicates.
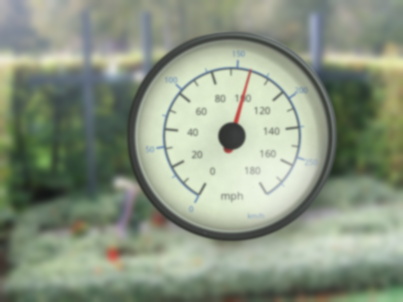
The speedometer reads 100 mph
